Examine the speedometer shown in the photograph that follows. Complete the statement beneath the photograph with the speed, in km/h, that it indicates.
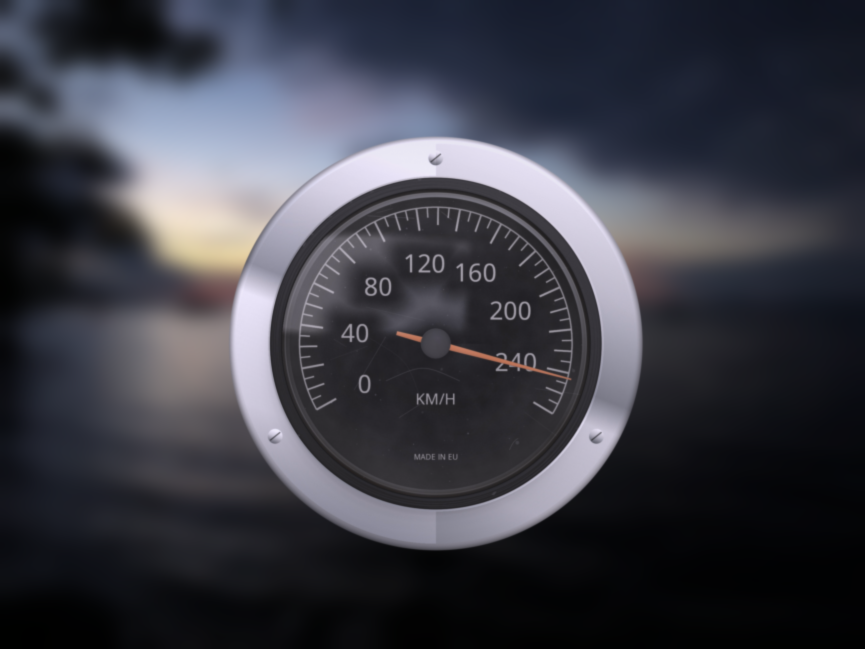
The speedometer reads 242.5 km/h
